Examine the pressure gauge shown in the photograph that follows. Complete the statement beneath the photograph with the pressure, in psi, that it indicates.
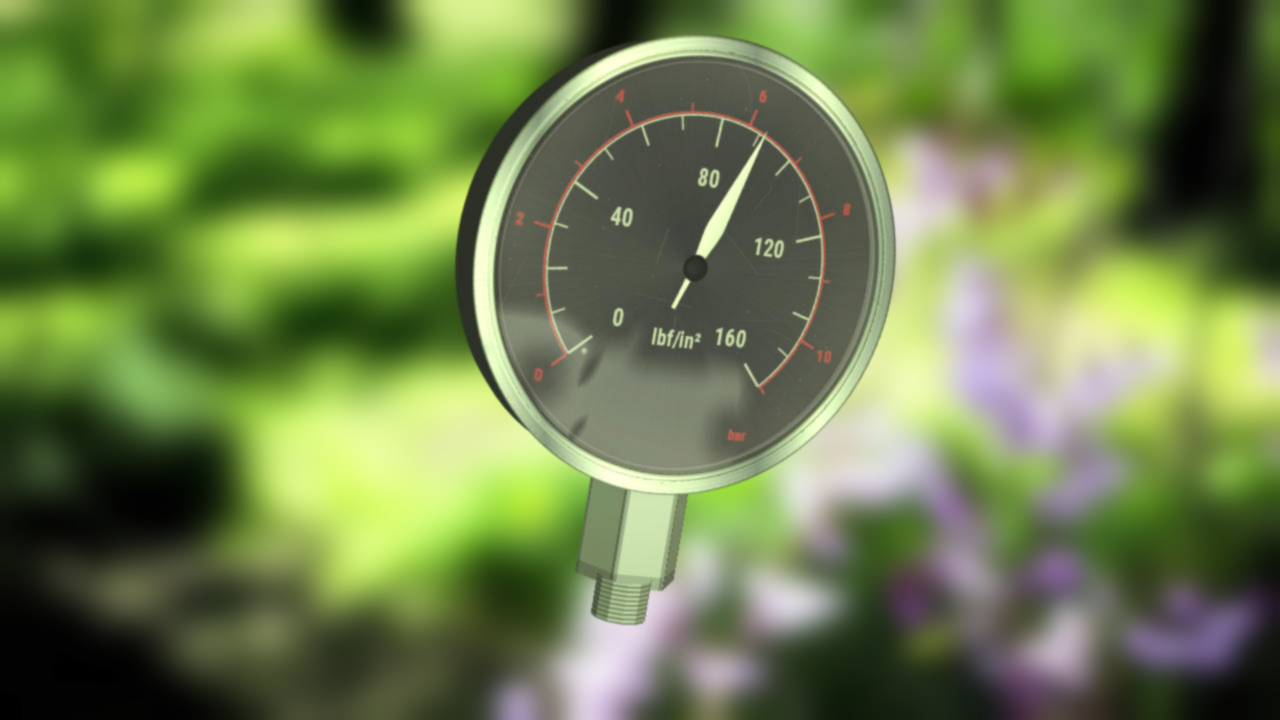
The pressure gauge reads 90 psi
